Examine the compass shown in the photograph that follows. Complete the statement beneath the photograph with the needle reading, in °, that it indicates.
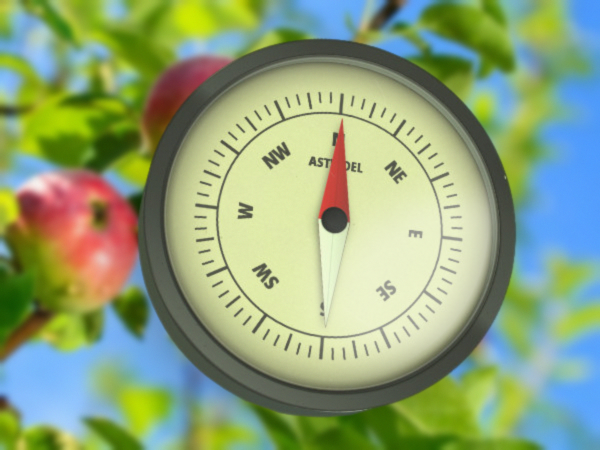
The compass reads 0 °
